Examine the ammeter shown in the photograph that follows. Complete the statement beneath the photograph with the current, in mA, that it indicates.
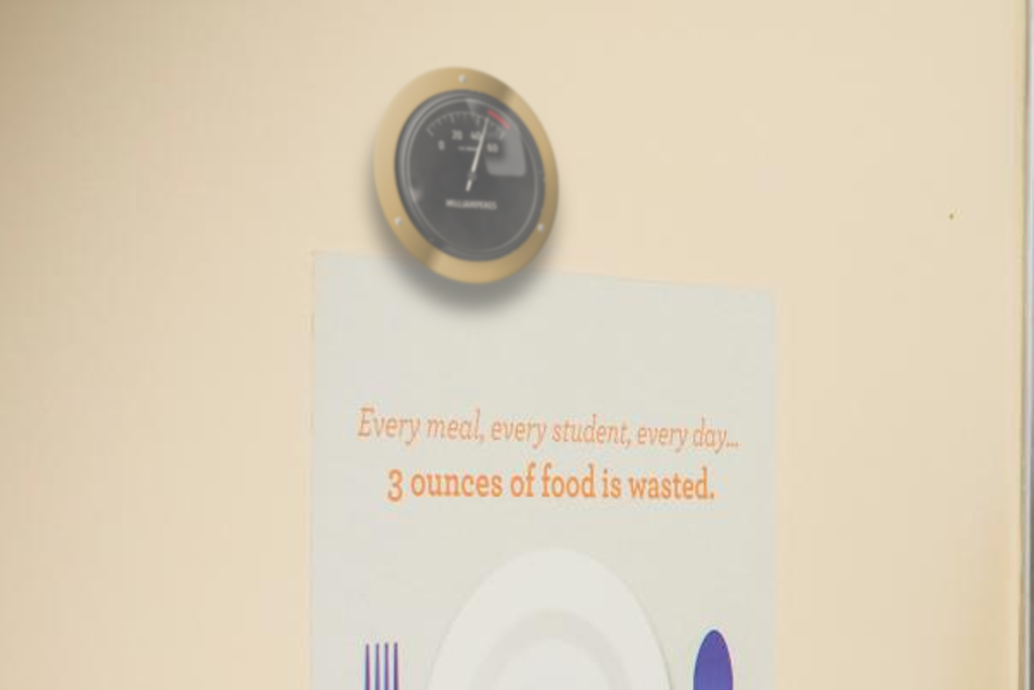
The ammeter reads 45 mA
